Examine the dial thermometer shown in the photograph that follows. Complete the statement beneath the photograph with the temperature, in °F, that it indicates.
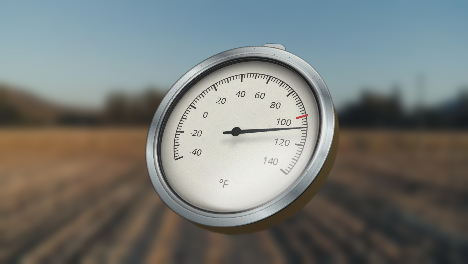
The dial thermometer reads 110 °F
